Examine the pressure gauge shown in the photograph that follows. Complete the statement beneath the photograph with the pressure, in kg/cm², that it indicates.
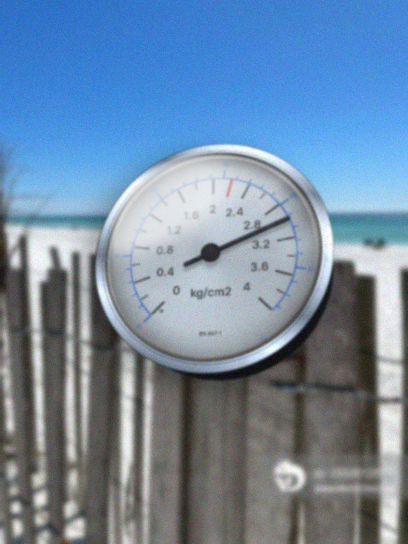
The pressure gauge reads 3 kg/cm²
